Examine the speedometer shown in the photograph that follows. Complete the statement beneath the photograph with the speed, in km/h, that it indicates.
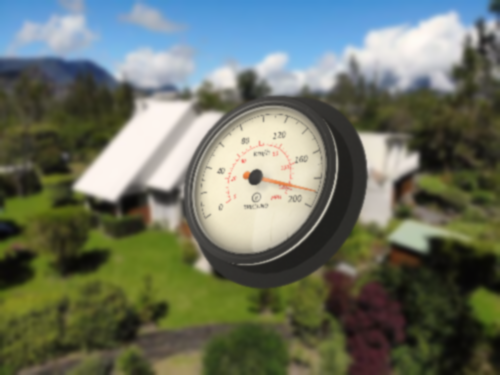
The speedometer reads 190 km/h
